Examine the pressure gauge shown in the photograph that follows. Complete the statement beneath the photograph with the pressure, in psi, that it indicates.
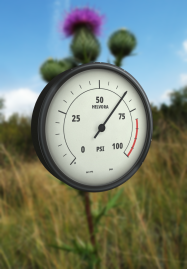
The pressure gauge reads 65 psi
